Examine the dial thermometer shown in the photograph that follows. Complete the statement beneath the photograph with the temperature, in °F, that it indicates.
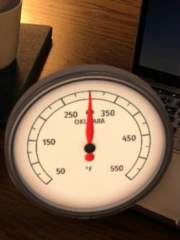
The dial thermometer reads 300 °F
